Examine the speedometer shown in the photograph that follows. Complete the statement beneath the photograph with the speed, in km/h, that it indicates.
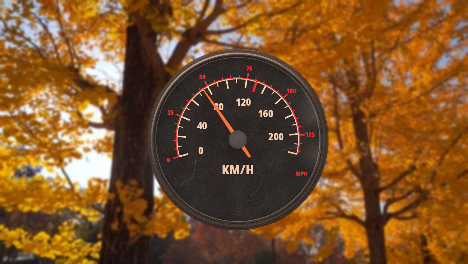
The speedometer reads 75 km/h
